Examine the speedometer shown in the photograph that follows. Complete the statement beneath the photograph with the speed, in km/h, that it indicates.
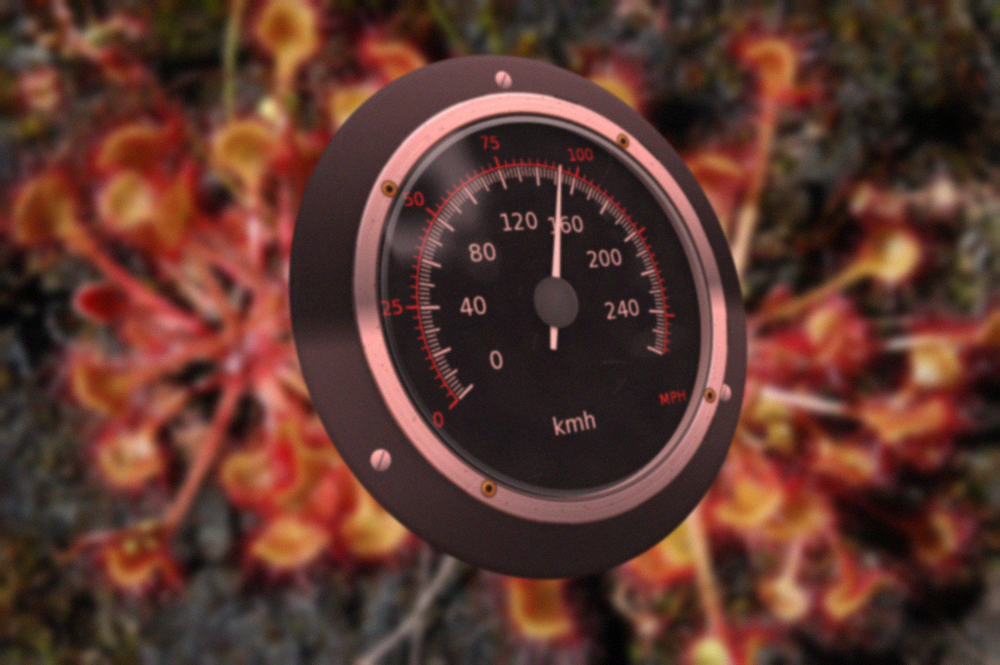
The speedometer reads 150 km/h
